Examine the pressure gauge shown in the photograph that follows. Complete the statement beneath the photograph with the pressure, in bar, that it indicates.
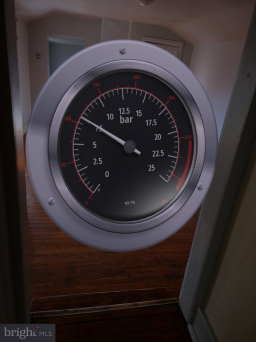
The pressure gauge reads 7.5 bar
